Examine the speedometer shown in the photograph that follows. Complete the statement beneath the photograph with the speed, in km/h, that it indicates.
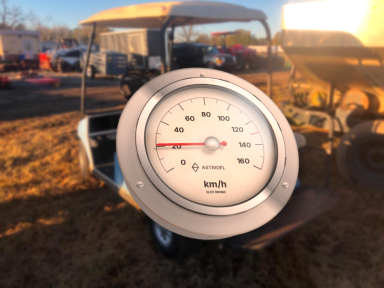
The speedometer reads 20 km/h
